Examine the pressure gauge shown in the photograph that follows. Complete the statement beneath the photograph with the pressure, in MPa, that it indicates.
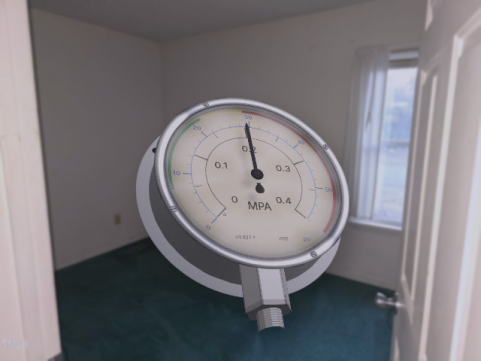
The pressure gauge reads 0.2 MPa
